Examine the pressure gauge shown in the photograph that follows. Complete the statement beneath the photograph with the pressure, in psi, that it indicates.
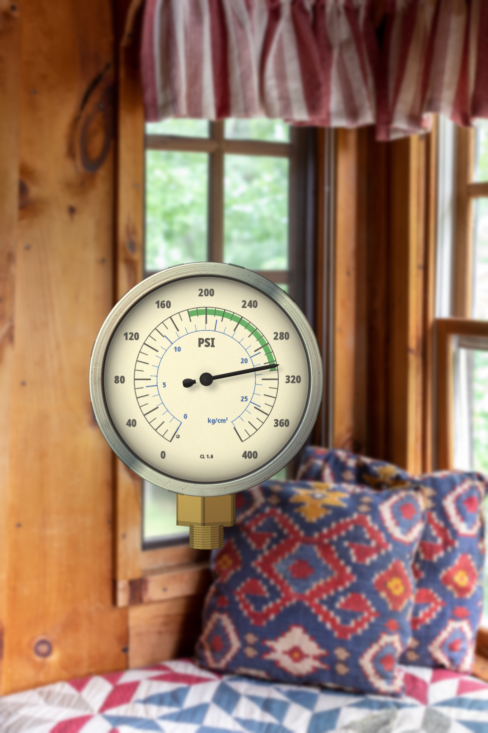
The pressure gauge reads 305 psi
